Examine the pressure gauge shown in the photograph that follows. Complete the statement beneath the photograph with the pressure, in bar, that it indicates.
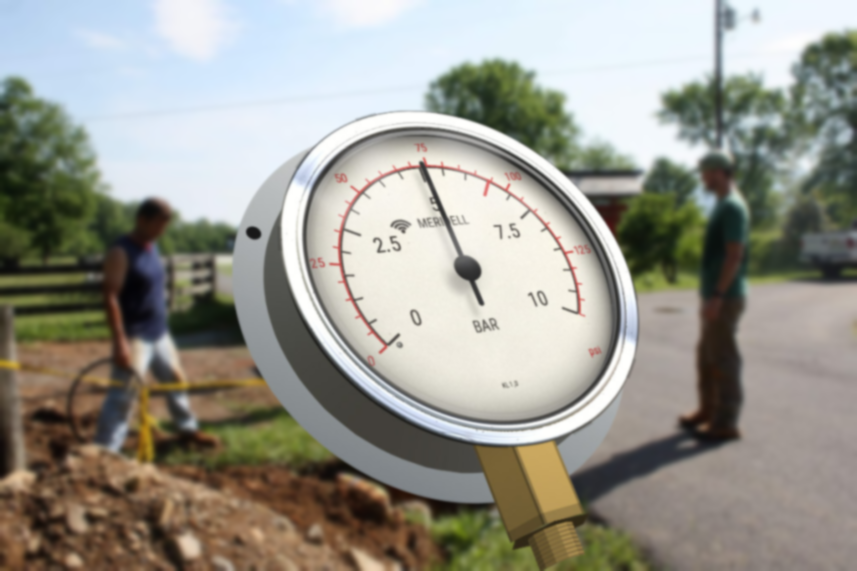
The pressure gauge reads 5 bar
